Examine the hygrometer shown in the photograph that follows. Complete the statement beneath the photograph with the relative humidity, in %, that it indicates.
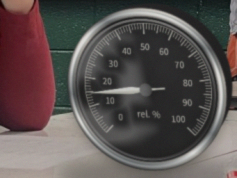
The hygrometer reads 15 %
